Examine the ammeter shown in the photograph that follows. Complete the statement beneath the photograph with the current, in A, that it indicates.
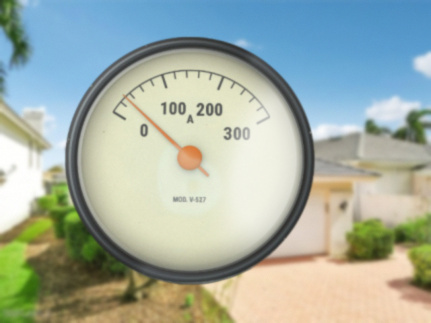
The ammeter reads 30 A
